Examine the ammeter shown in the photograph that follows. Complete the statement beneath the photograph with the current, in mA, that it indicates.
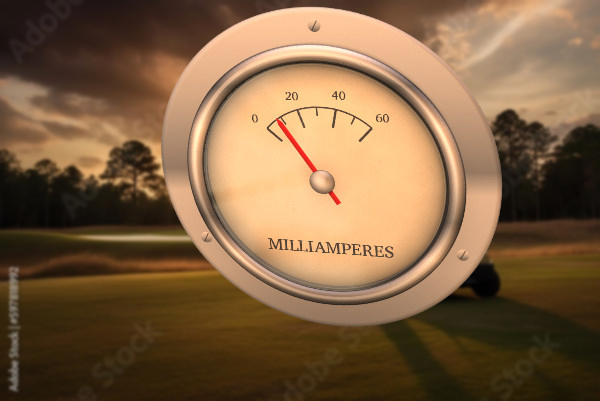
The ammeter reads 10 mA
